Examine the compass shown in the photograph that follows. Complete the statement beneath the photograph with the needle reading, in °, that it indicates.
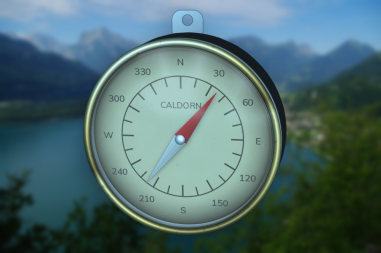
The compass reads 37.5 °
